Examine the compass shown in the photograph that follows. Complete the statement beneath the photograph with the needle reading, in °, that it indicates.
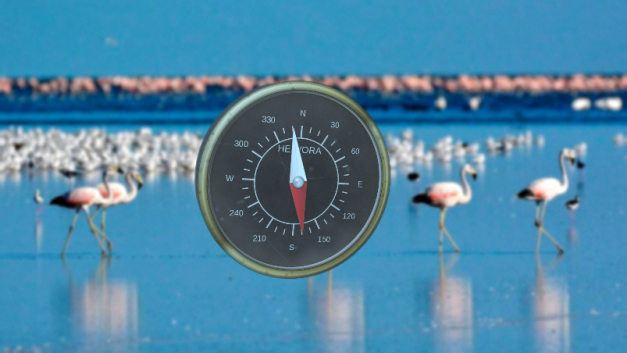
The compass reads 170 °
